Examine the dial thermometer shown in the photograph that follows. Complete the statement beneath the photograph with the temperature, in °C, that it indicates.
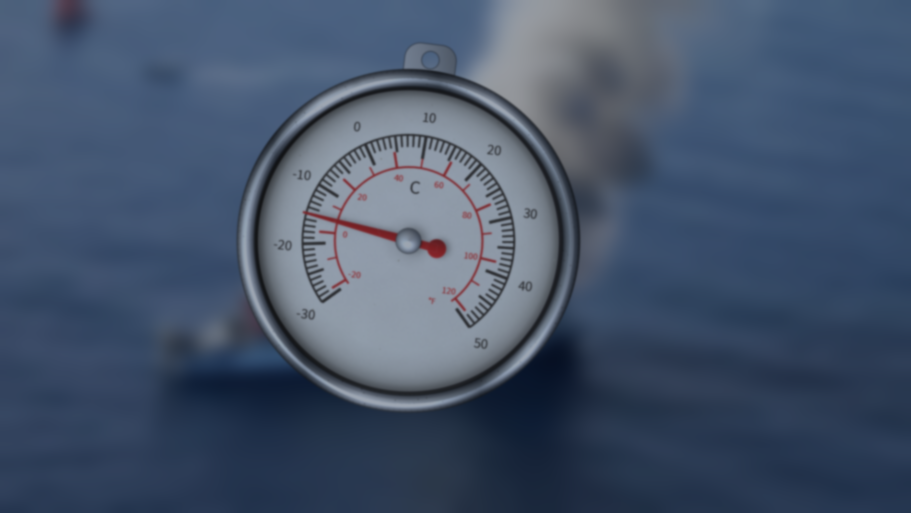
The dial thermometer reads -15 °C
